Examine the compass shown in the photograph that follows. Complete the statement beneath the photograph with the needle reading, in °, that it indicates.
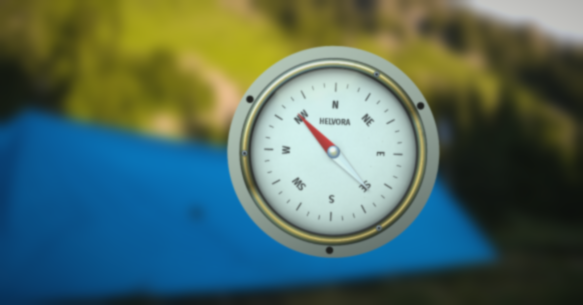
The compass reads 315 °
